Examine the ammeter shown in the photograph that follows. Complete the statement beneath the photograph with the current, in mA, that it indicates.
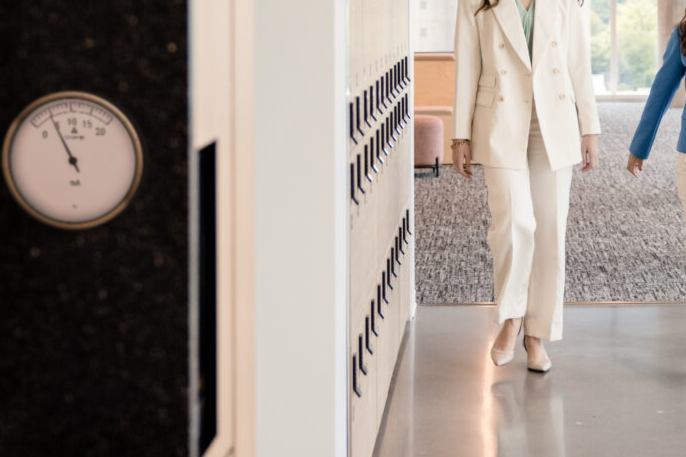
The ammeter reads 5 mA
